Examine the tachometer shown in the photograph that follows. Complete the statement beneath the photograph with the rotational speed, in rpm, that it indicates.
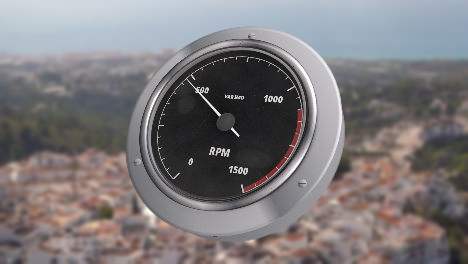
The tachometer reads 475 rpm
